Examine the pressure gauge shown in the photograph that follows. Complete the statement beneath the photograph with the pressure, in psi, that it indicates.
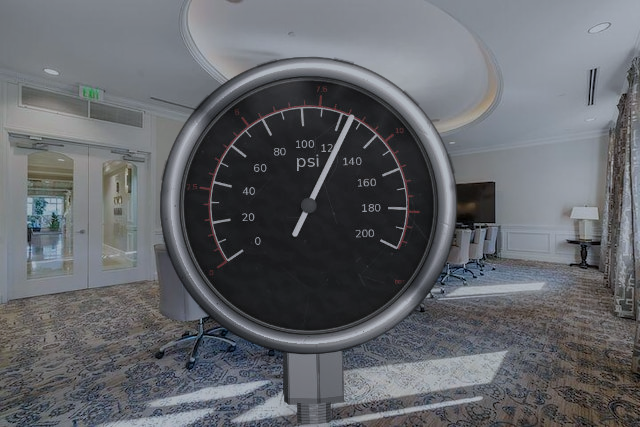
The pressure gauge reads 125 psi
